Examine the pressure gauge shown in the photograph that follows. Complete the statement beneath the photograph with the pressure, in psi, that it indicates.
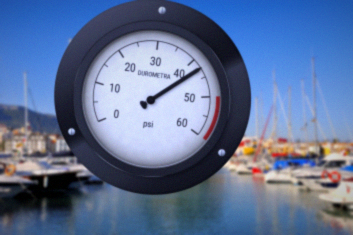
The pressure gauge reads 42.5 psi
